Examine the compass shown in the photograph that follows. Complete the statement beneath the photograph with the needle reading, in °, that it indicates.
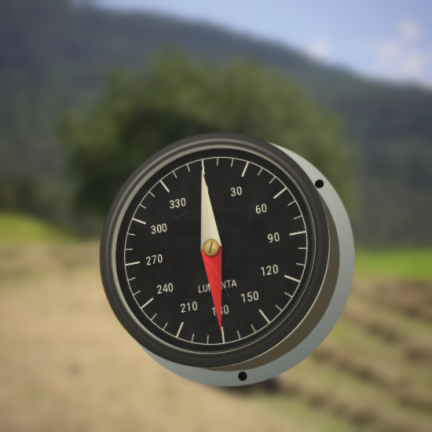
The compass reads 180 °
